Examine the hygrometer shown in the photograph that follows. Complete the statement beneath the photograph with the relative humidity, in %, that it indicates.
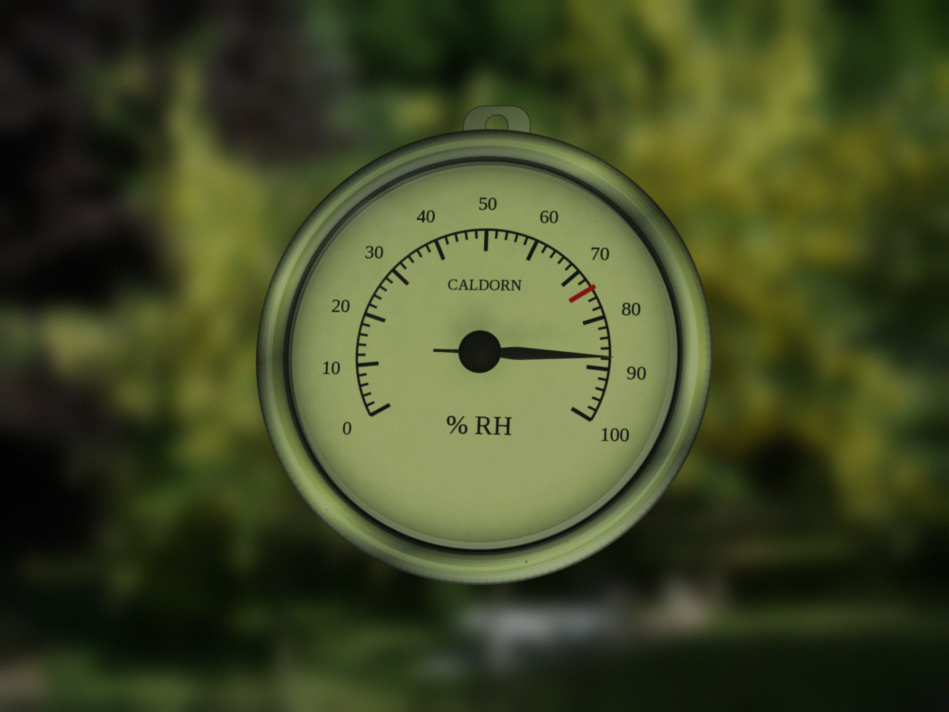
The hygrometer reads 88 %
